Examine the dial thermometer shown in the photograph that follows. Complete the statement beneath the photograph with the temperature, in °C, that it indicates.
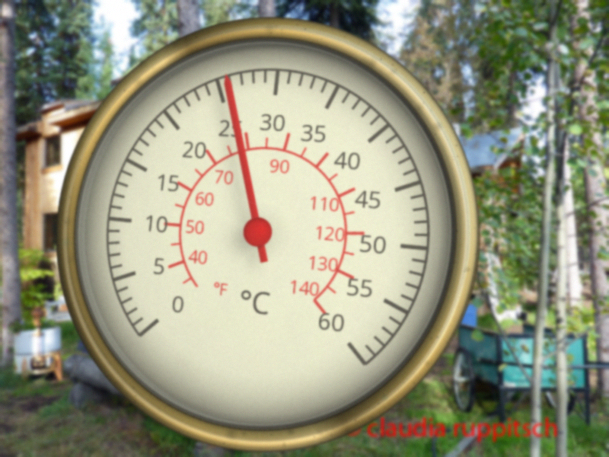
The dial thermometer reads 26 °C
